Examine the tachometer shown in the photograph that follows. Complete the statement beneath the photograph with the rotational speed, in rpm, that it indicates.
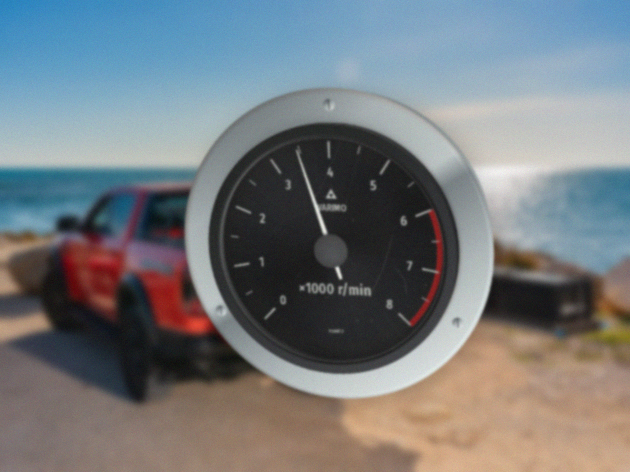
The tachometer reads 3500 rpm
